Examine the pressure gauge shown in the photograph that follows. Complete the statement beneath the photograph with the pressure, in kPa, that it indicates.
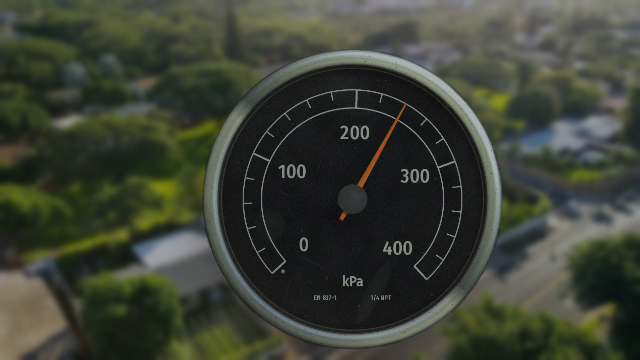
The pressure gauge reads 240 kPa
